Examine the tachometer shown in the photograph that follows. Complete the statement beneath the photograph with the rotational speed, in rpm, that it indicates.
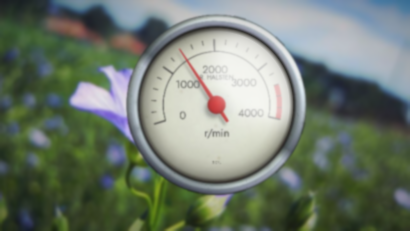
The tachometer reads 1400 rpm
